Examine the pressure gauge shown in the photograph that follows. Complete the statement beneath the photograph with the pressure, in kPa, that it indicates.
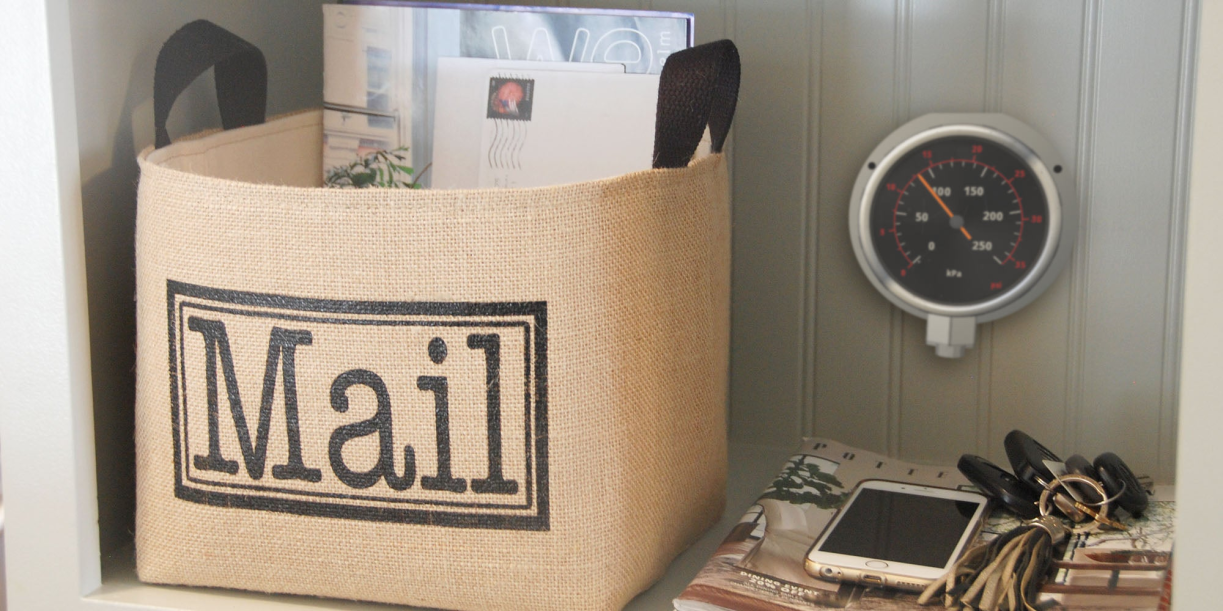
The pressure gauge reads 90 kPa
